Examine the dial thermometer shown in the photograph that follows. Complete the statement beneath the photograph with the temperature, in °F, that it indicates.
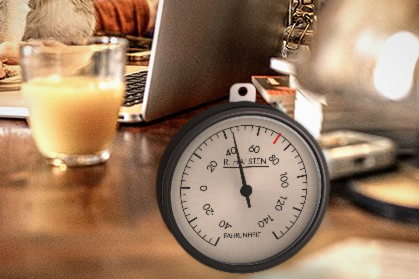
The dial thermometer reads 44 °F
